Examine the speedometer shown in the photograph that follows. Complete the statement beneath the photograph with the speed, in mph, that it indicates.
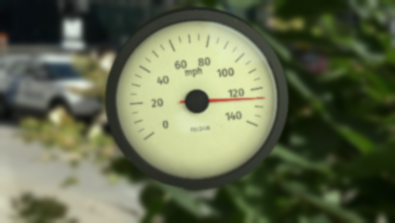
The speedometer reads 125 mph
